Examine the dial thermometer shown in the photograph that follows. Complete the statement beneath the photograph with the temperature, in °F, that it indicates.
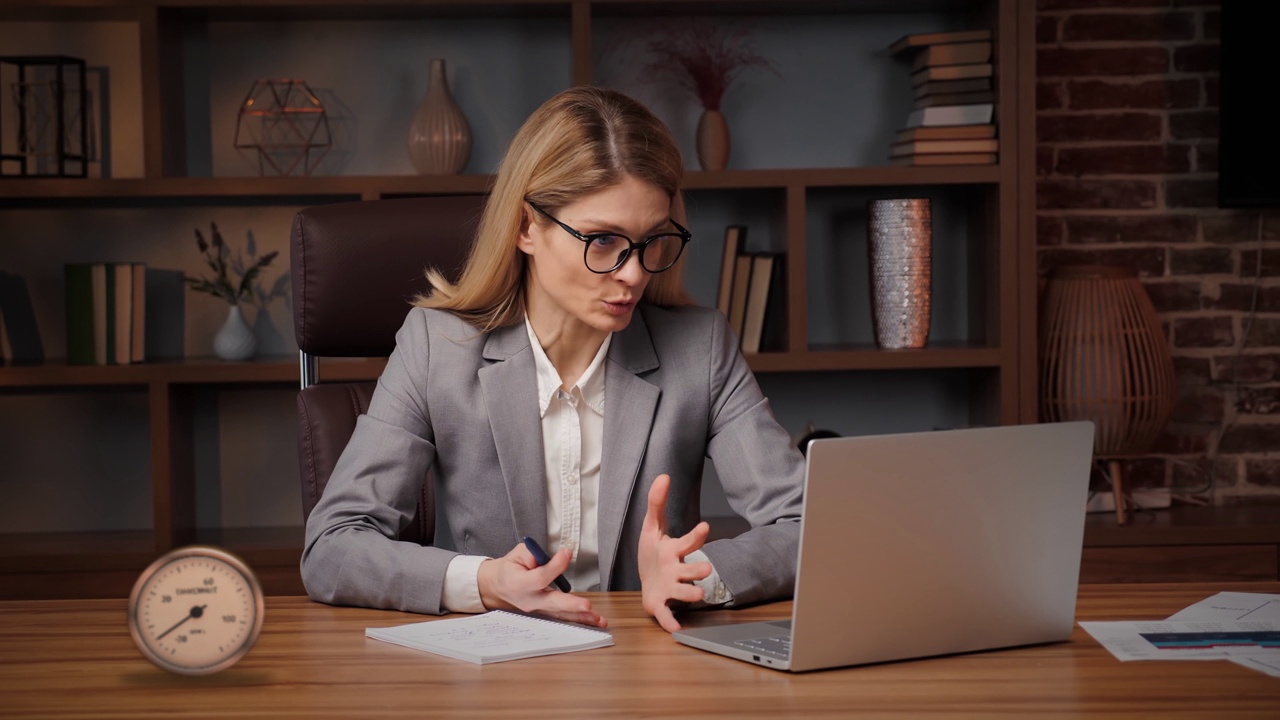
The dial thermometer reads -8 °F
